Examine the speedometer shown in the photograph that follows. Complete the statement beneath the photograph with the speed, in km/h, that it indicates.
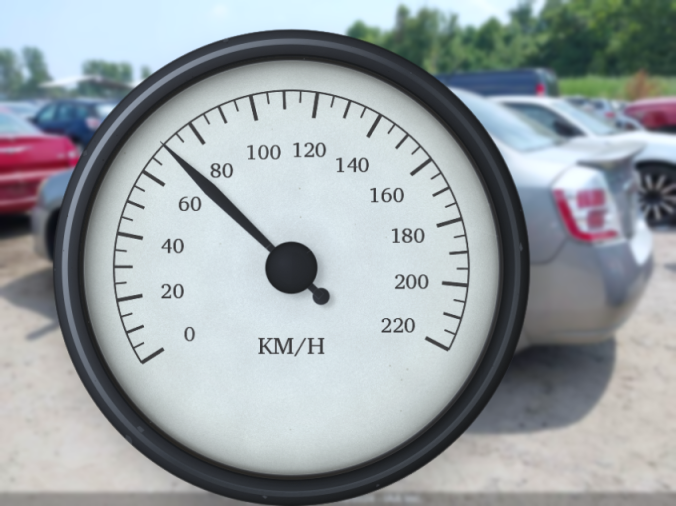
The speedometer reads 70 km/h
